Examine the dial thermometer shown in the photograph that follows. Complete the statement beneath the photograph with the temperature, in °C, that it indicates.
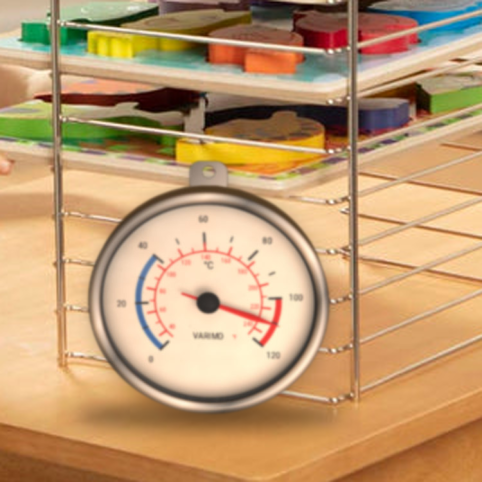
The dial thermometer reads 110 °C
